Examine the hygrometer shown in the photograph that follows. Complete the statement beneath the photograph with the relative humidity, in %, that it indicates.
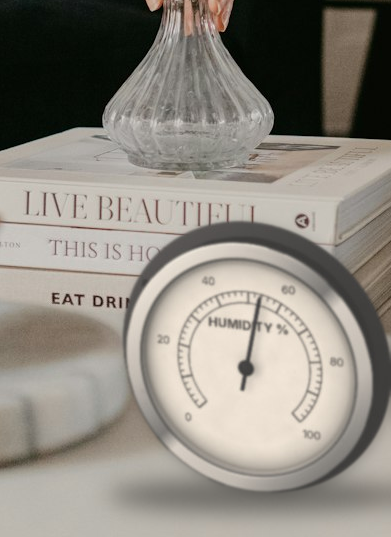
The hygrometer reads 54 %
